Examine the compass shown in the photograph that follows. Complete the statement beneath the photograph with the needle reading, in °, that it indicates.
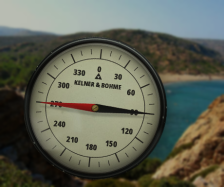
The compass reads 270 °
